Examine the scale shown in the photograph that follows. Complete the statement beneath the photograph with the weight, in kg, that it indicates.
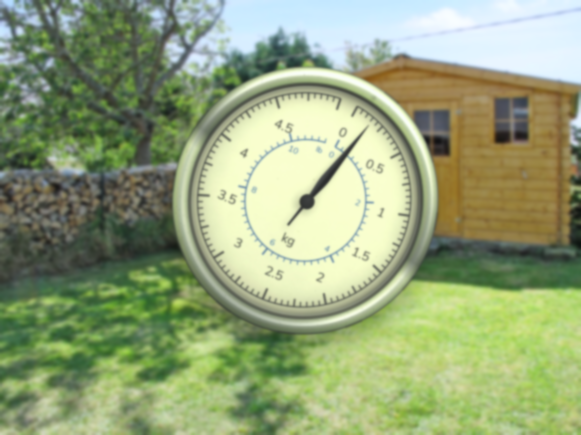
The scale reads 0.15 kg
